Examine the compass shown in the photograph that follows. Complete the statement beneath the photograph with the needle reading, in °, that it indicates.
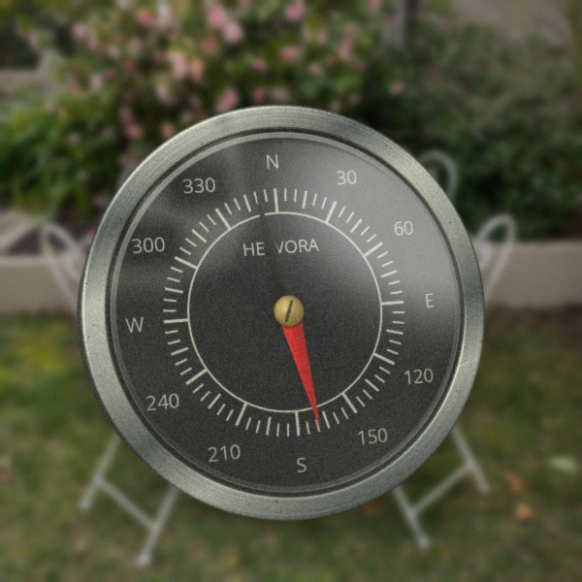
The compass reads 170 °
